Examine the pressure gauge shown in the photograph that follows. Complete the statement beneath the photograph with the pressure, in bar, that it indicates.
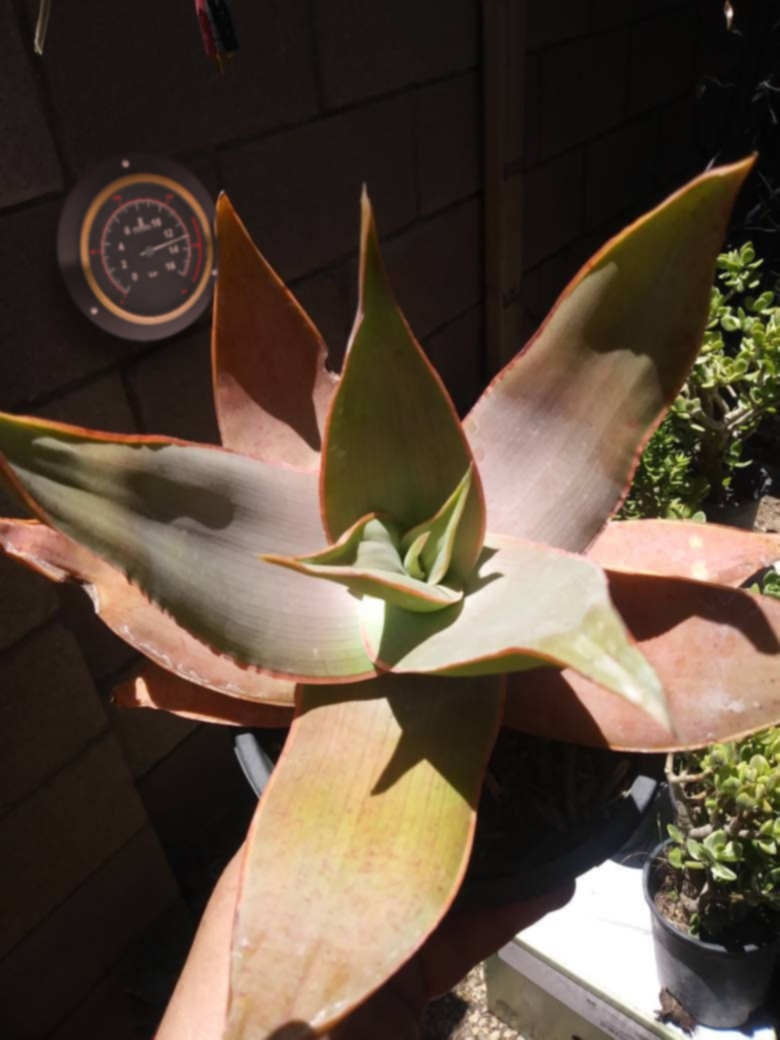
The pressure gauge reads 13 bar
